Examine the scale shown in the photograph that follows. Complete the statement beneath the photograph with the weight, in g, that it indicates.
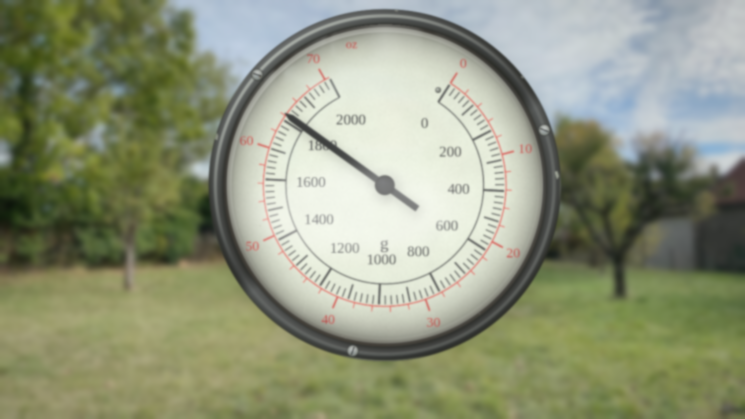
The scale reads 1820 g
